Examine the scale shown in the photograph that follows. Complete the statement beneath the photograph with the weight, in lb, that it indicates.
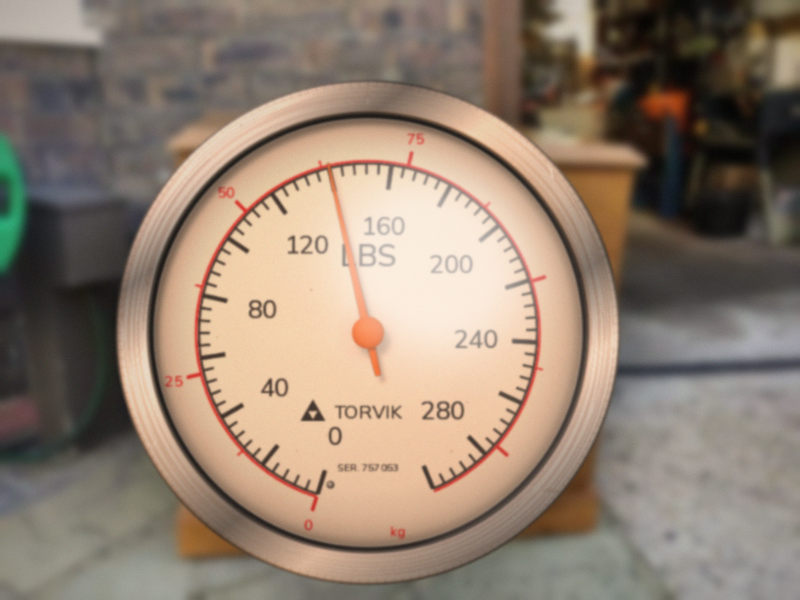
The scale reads 140 lb
